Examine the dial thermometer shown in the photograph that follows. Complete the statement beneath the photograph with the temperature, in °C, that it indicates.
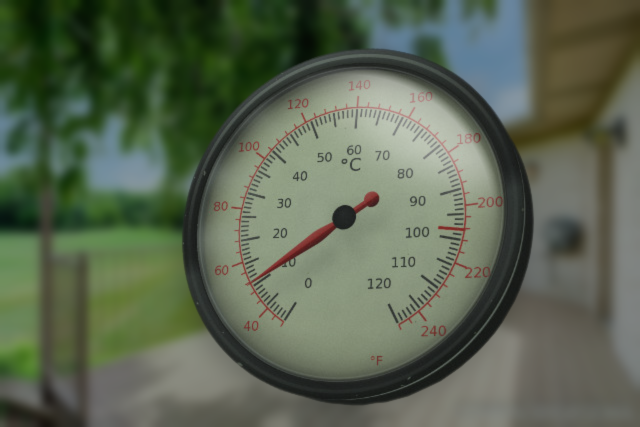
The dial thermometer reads 10 °C
